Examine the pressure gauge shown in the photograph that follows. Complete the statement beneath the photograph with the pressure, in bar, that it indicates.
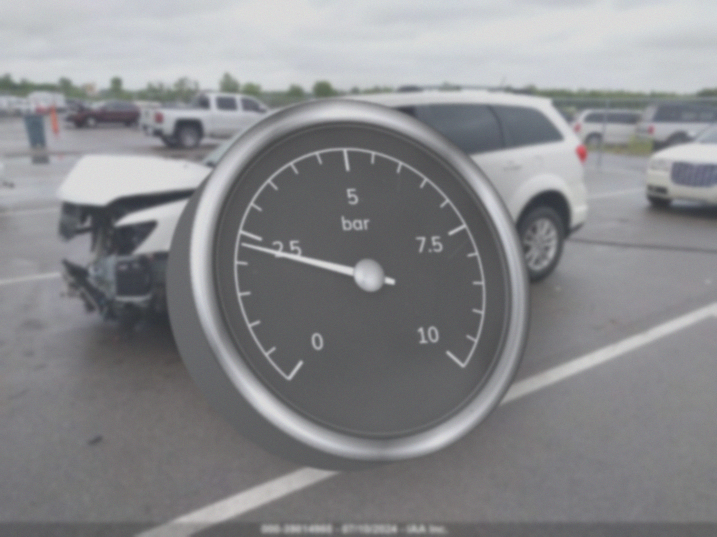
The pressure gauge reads 2.25 bar
